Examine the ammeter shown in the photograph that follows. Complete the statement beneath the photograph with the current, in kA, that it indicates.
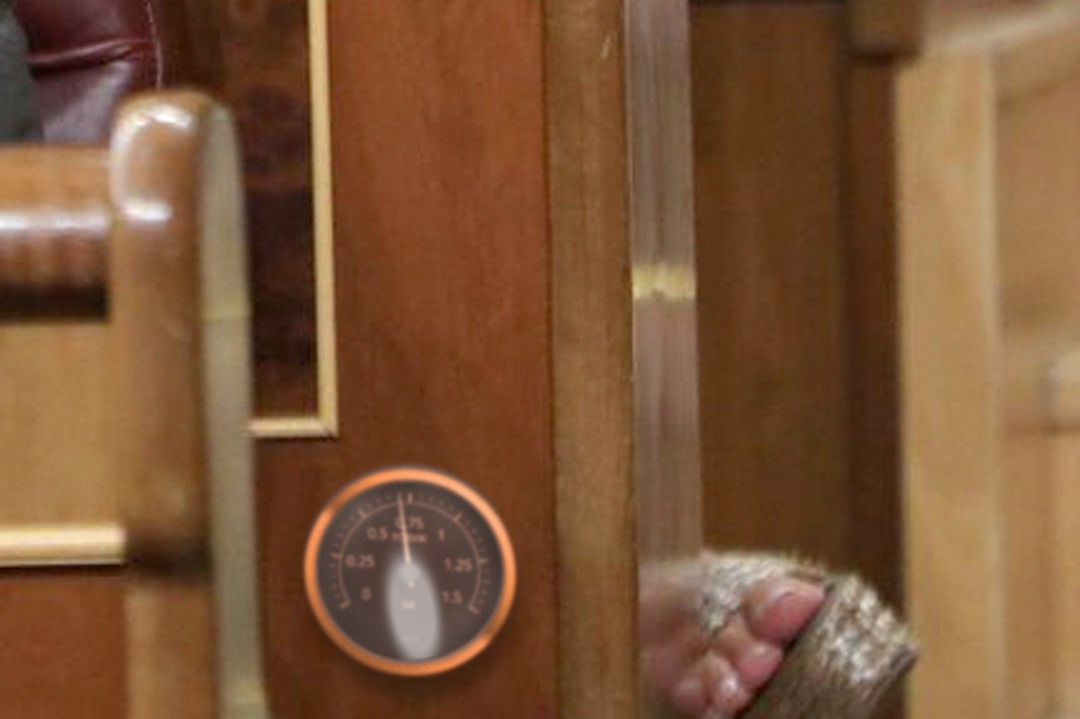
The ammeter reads 0.7 kA
